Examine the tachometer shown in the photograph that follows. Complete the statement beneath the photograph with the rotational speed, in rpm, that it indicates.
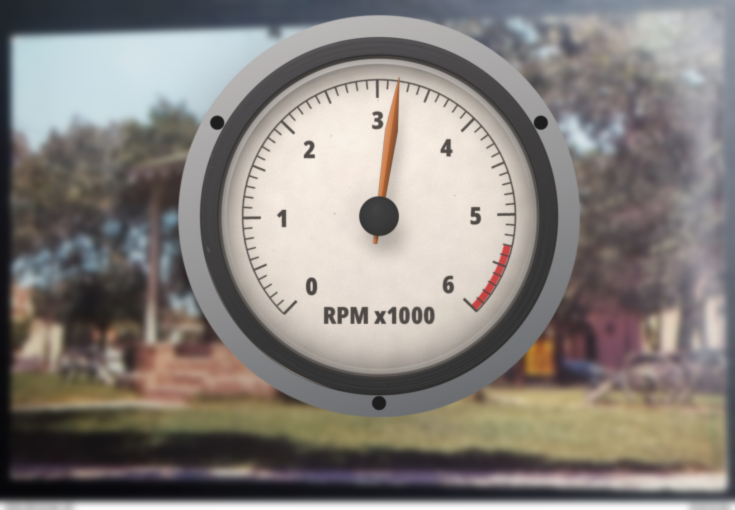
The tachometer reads 3200 rpm
